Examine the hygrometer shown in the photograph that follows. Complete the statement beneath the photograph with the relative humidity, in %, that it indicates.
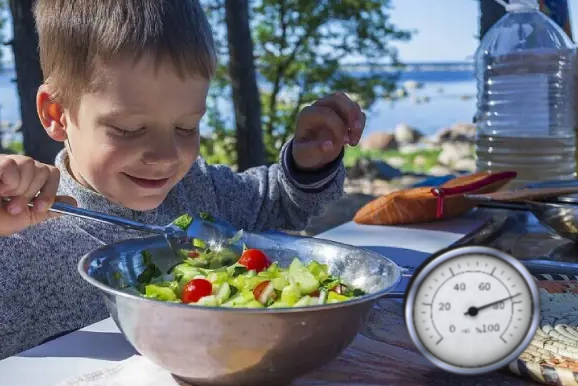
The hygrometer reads 76 %
